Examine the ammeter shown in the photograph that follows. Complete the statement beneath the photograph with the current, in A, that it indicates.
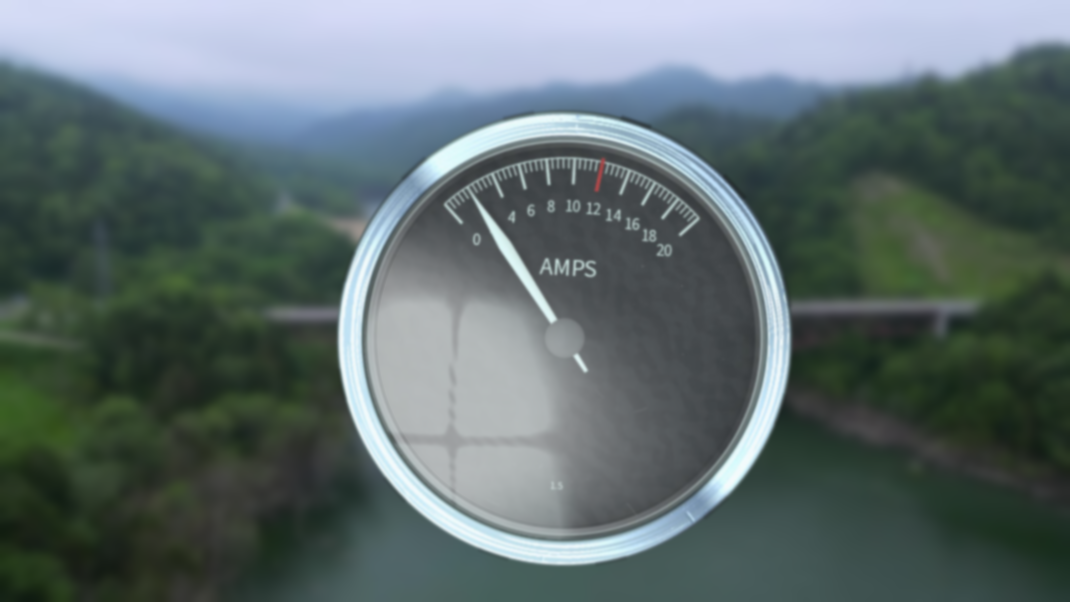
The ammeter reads 2 A
